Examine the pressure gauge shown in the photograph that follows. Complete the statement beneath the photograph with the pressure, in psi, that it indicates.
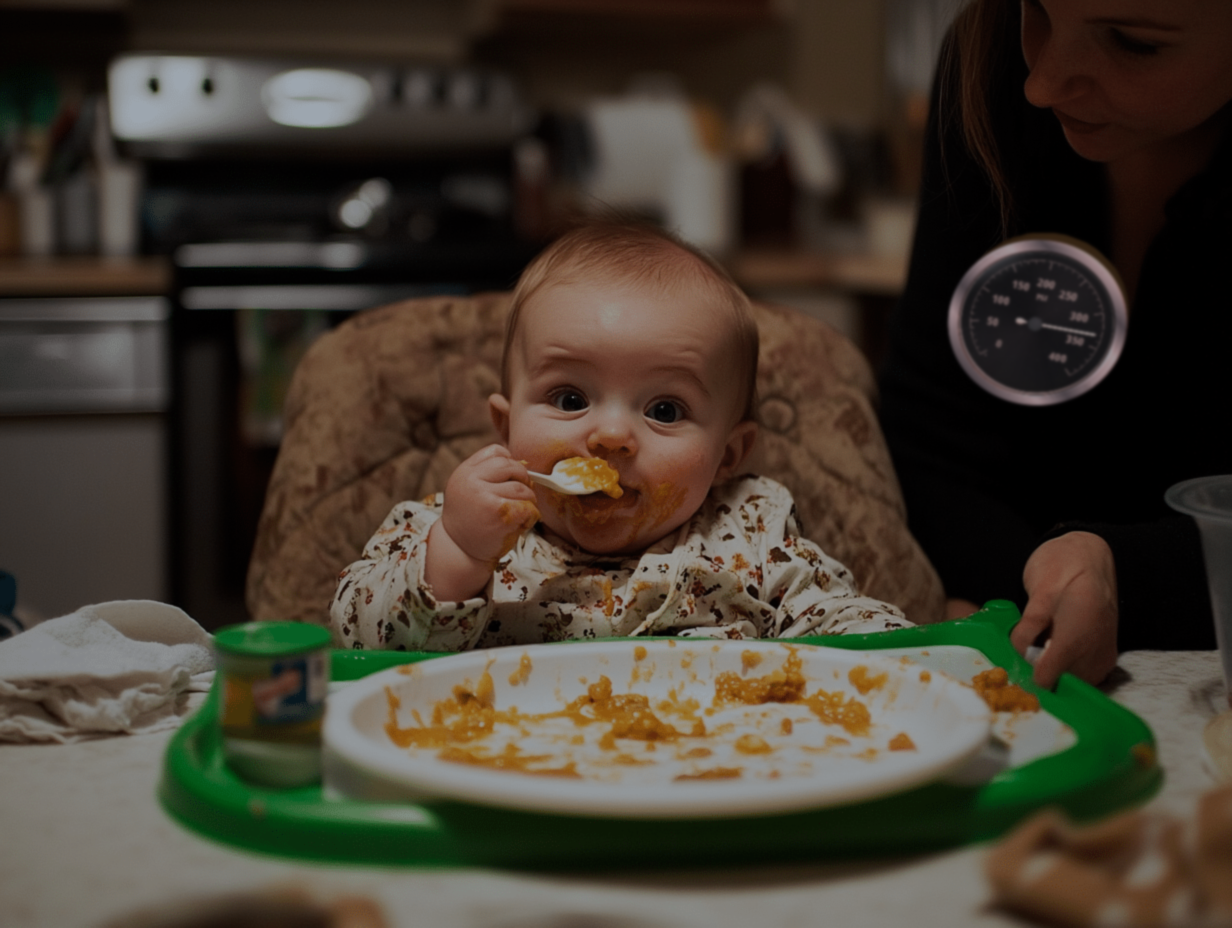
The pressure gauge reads 330 psi
